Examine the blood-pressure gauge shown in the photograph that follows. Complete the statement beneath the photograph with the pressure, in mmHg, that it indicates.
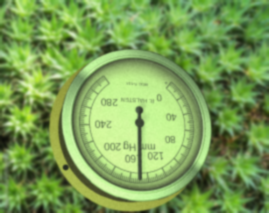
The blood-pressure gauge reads 150 mmHg
